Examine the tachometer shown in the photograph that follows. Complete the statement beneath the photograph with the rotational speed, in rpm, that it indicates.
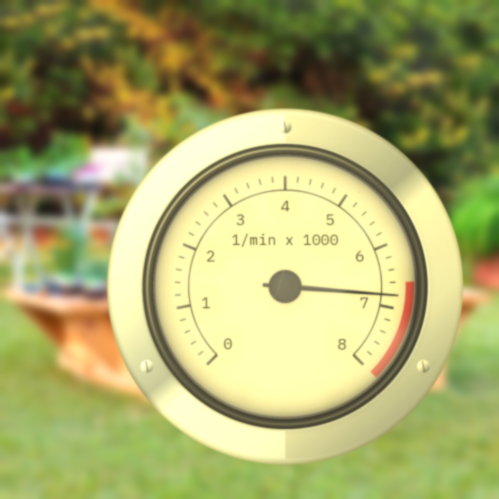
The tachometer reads 6800 rpm
